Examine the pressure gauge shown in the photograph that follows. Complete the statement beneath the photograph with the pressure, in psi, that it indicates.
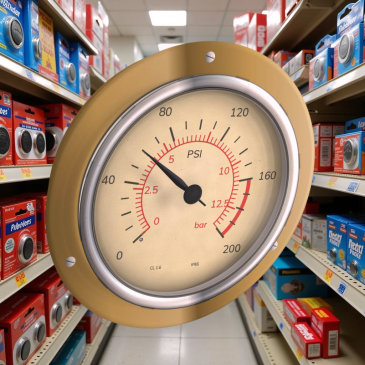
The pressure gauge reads 60 psi
